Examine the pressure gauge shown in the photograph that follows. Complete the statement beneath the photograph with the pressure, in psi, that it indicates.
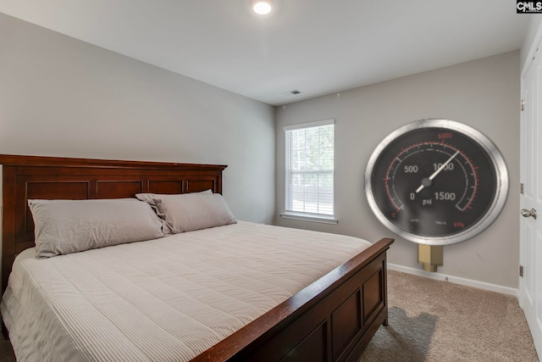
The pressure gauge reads 1000 psi
